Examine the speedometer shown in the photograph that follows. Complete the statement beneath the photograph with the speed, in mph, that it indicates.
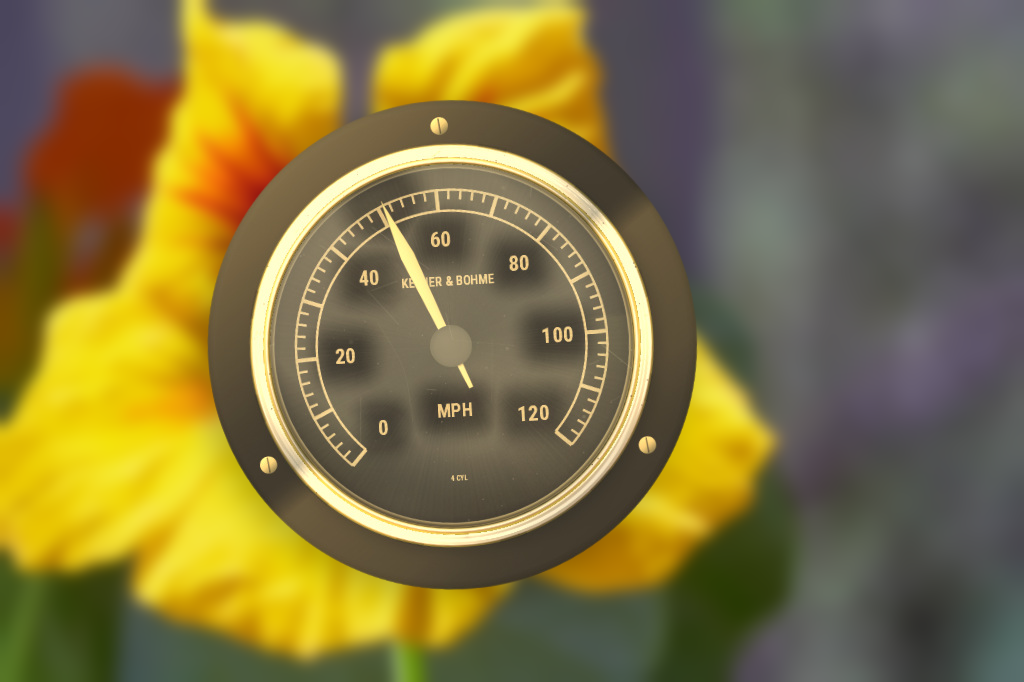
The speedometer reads 51 mph
